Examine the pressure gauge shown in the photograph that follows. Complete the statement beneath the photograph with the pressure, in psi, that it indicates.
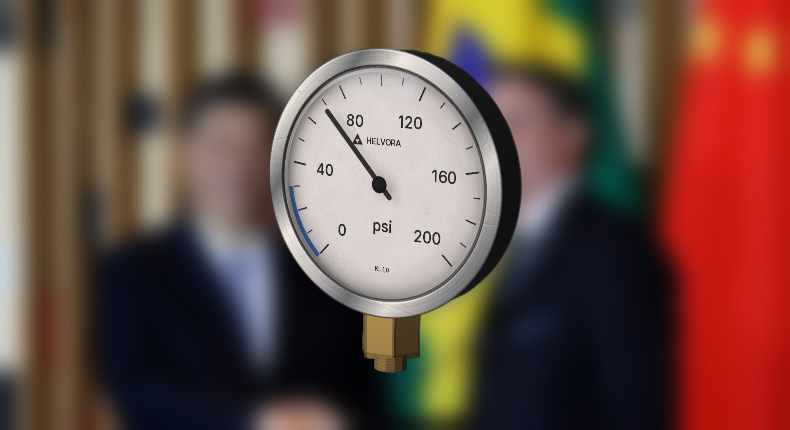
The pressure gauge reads 70 psi
